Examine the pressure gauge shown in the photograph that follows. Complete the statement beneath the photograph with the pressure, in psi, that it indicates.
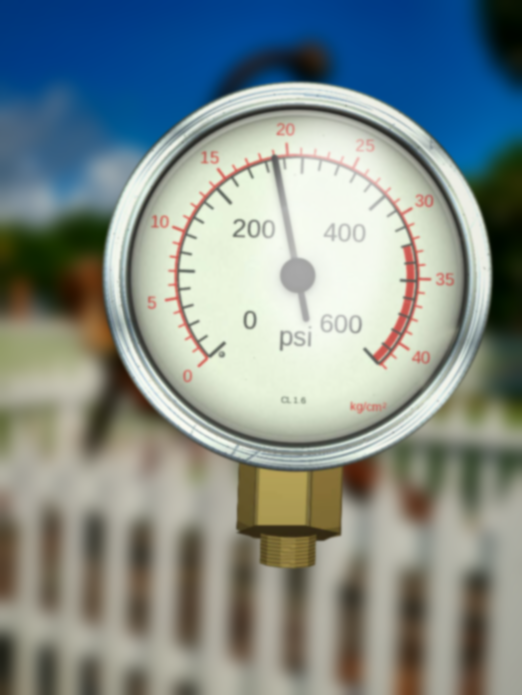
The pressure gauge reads 270 psi
